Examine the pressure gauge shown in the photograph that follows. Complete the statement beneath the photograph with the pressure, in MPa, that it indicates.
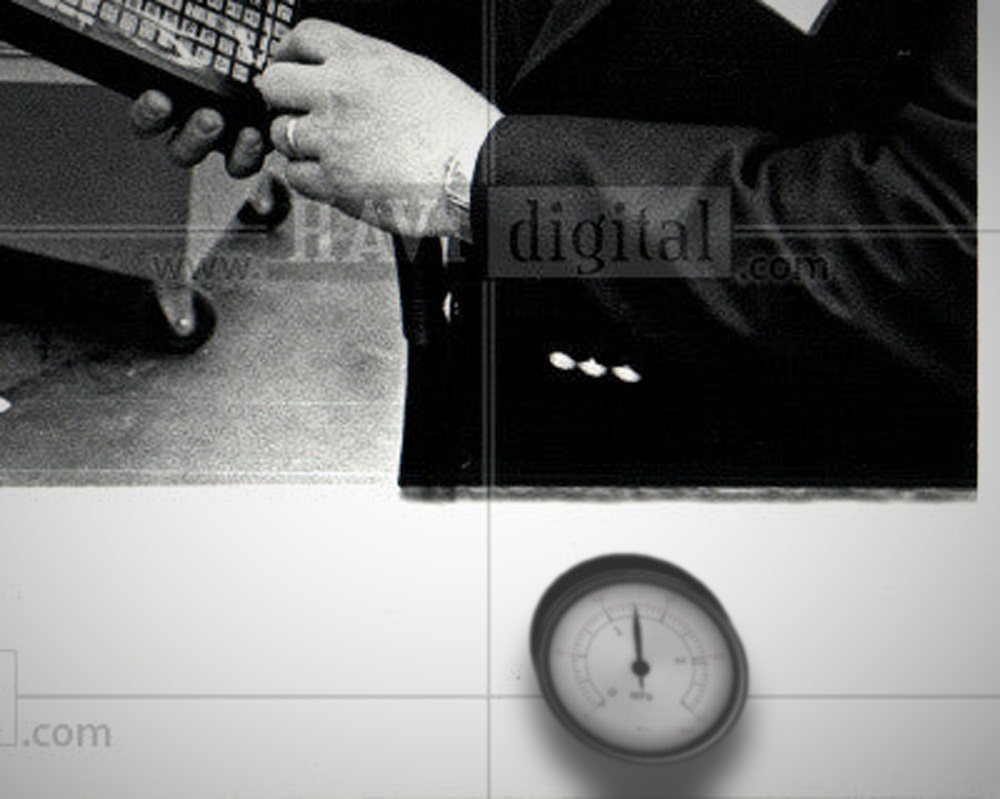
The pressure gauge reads 1.25 MPa
